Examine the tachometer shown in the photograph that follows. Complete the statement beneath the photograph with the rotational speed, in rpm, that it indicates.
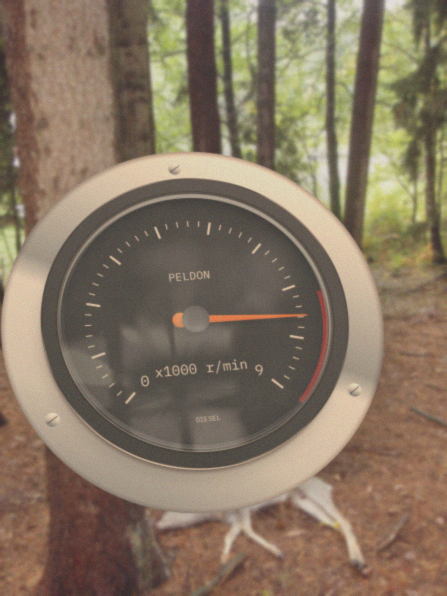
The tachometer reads 7600 rpm
